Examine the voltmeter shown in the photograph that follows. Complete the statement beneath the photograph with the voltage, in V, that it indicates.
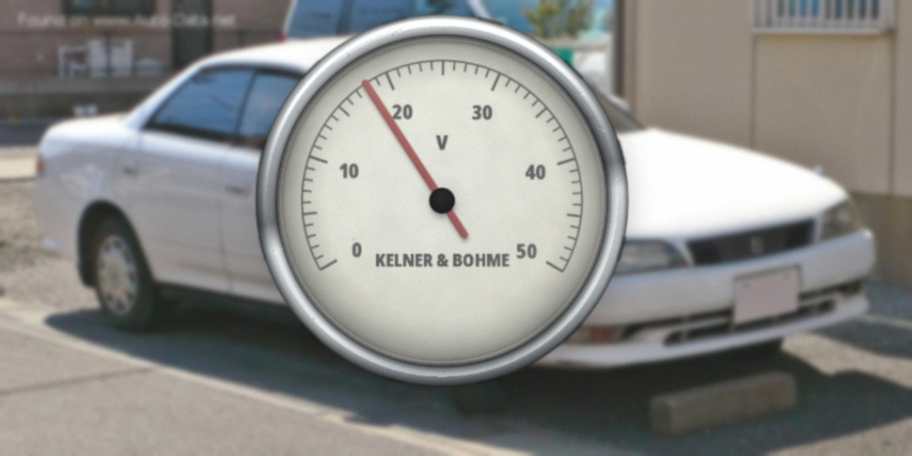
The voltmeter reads 18 V
